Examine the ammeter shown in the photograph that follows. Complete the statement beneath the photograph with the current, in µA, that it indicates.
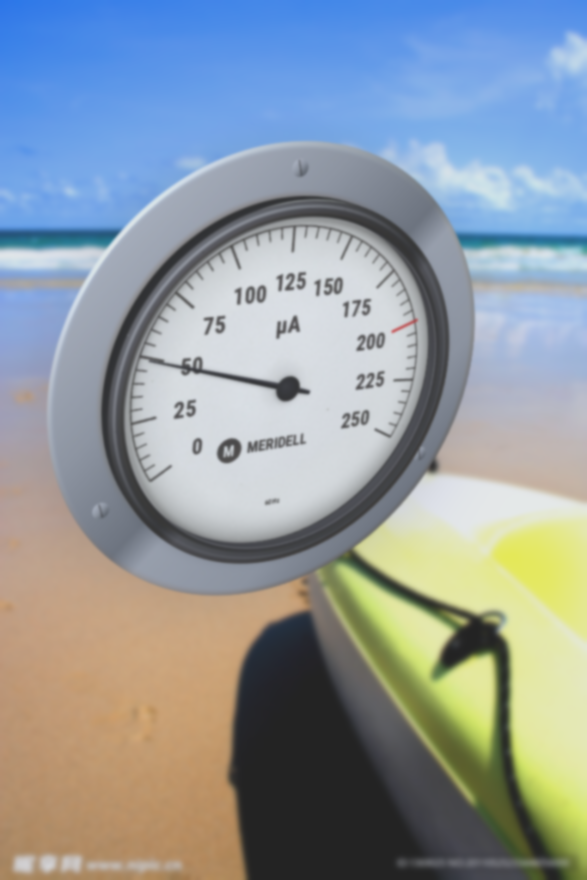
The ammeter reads 50 µA
